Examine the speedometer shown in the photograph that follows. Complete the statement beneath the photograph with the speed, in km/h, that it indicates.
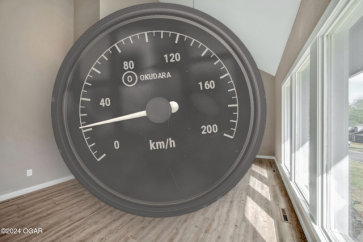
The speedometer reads 22.5 km/h
